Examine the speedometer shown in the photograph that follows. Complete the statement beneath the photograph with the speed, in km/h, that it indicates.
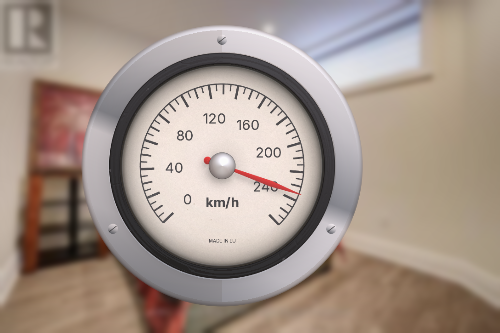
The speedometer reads 235 km/h
